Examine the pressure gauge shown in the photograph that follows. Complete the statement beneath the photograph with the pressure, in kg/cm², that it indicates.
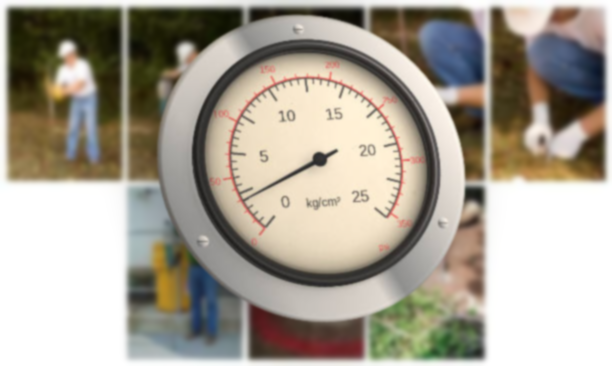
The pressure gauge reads 2 kg/cm²
